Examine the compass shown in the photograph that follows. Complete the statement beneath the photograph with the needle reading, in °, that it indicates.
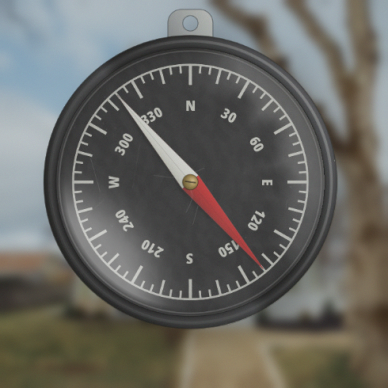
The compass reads 140 °
